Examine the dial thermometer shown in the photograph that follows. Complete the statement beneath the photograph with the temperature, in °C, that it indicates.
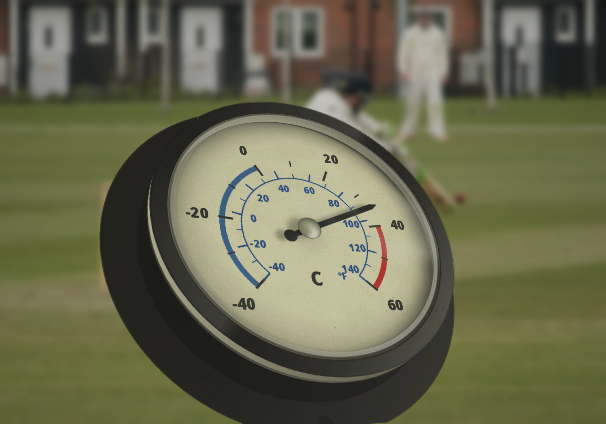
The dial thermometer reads 35 °C
